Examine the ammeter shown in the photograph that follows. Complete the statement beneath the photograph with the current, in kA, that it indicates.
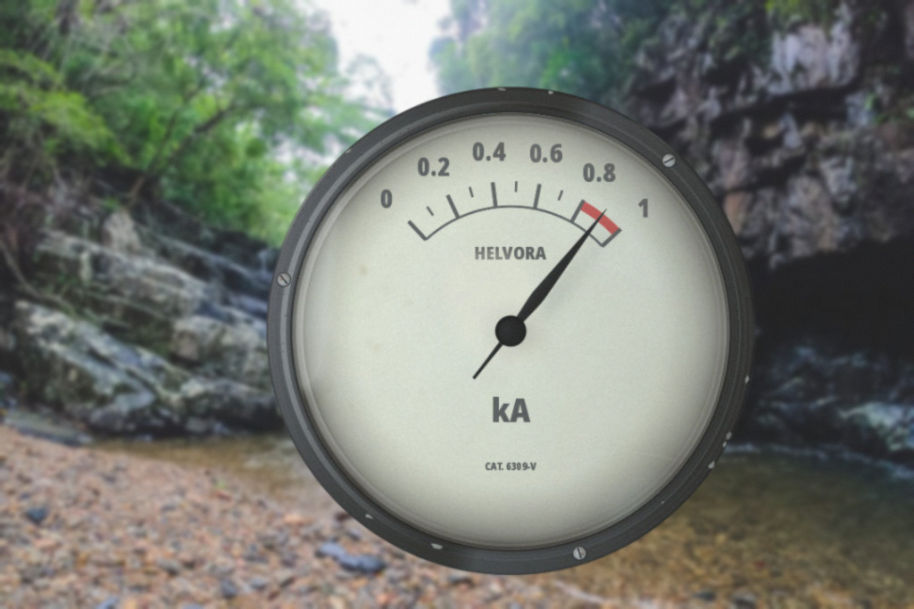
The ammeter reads 0.9 kA
